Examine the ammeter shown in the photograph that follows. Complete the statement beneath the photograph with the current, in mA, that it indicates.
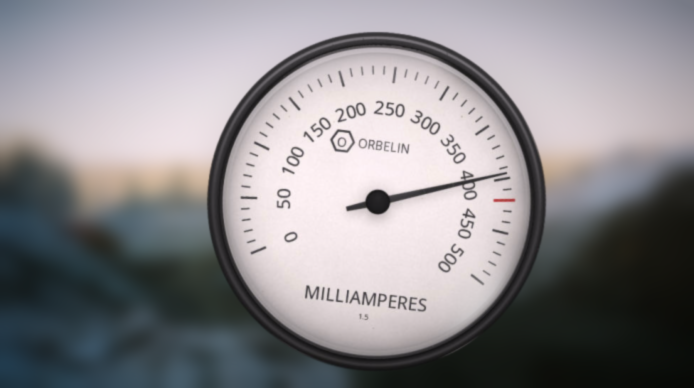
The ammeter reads 395 mA
